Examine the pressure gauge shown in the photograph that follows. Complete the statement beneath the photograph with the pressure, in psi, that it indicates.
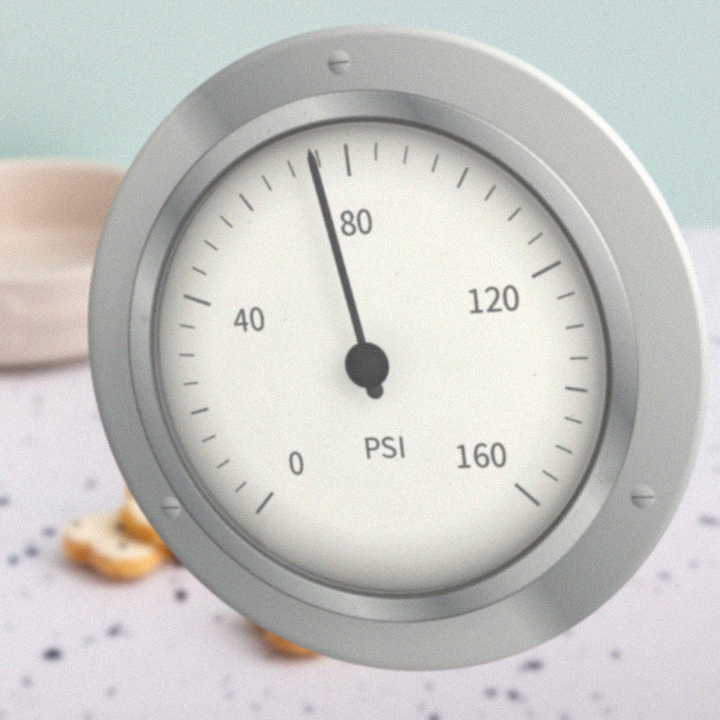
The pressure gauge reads 75 psi
